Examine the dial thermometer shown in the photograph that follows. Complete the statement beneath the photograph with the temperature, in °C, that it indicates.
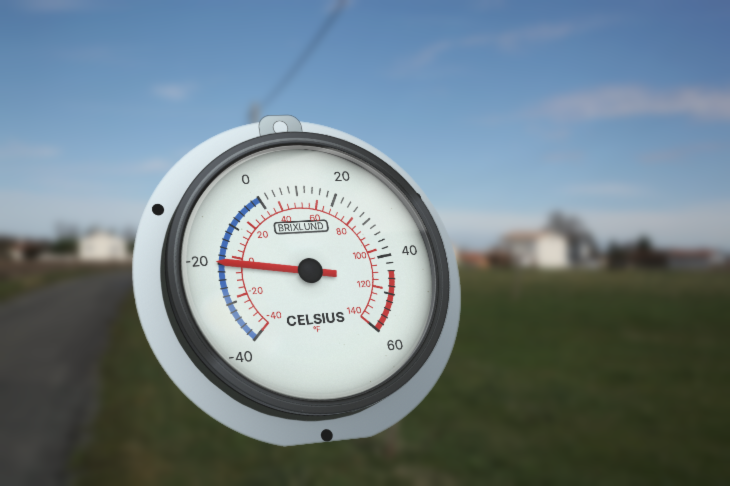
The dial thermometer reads -20 °C
